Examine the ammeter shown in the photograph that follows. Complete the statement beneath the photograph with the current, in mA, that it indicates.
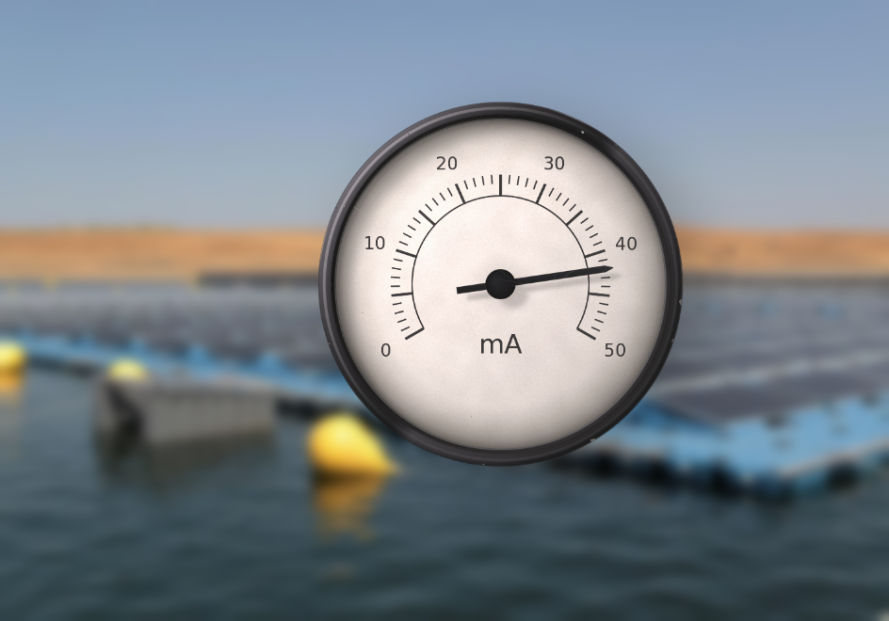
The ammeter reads 42 mA
